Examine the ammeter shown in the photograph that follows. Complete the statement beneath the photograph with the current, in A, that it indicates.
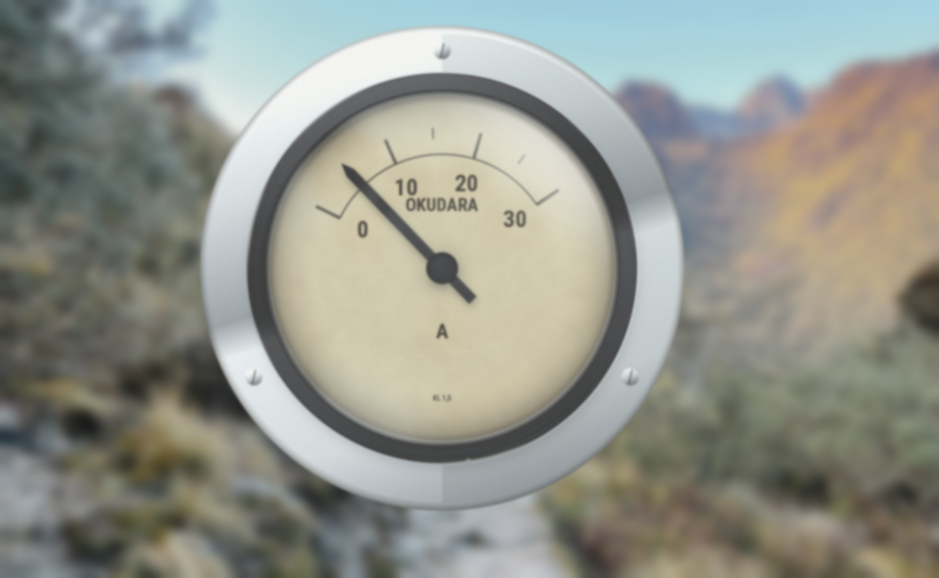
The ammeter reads 5 A
